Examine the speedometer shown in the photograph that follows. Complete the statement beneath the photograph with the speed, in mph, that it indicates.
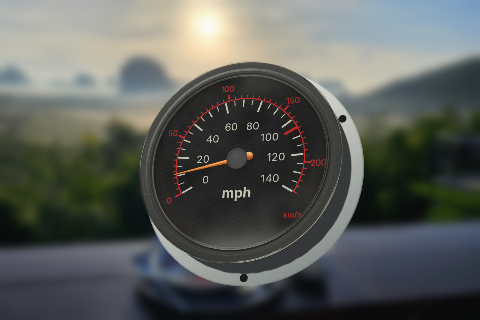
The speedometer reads 10 mph
